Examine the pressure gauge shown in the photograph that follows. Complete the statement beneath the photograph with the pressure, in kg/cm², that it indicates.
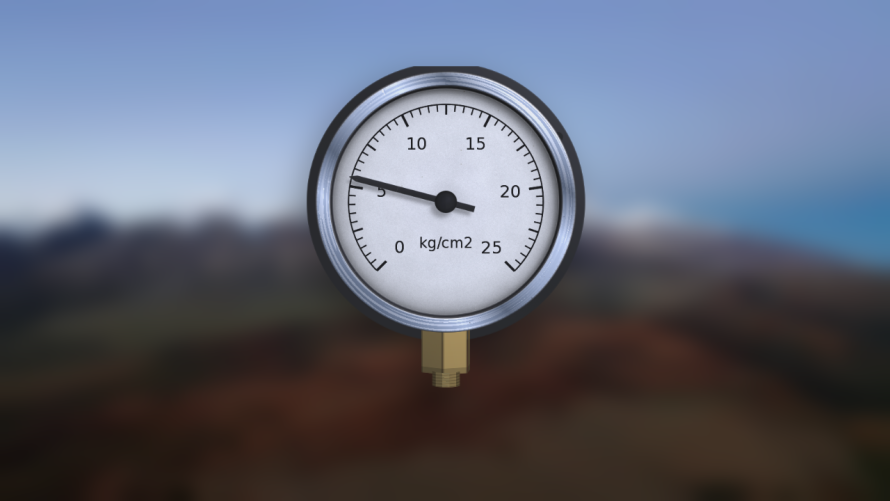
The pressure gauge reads 5.5 kg/cm²
